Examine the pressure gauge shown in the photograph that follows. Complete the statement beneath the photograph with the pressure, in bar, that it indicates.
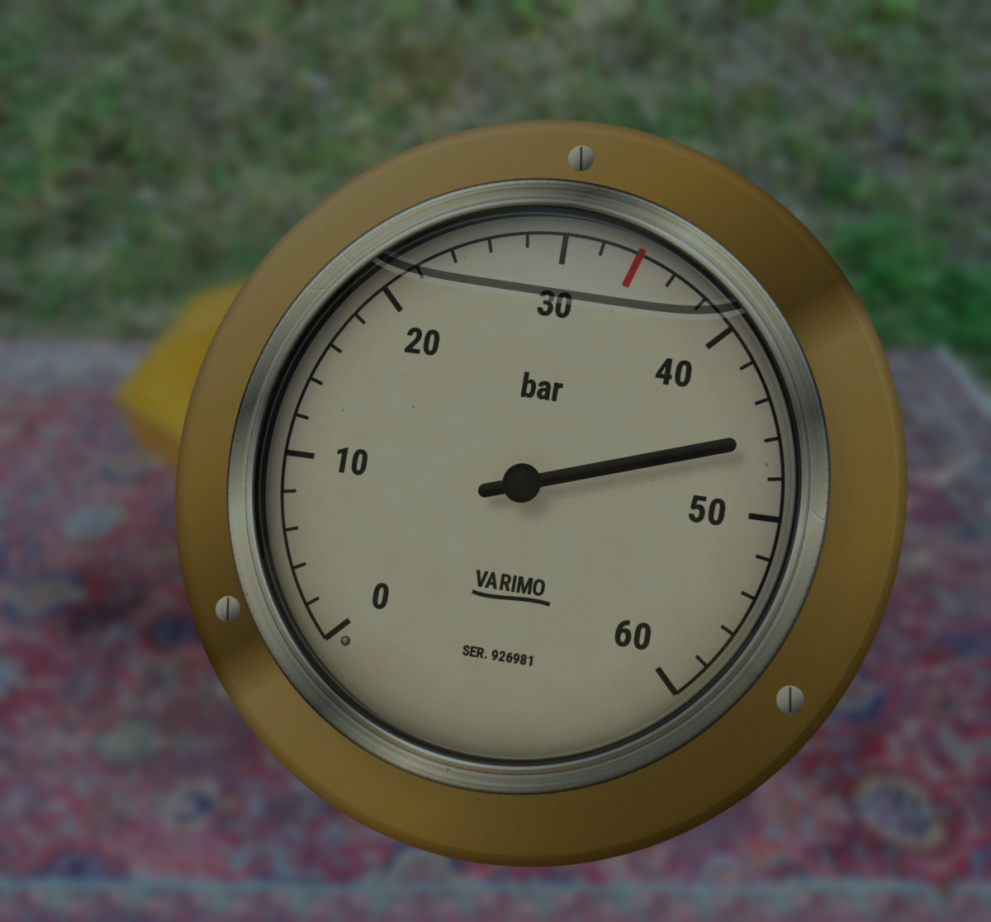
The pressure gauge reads 46 bar
